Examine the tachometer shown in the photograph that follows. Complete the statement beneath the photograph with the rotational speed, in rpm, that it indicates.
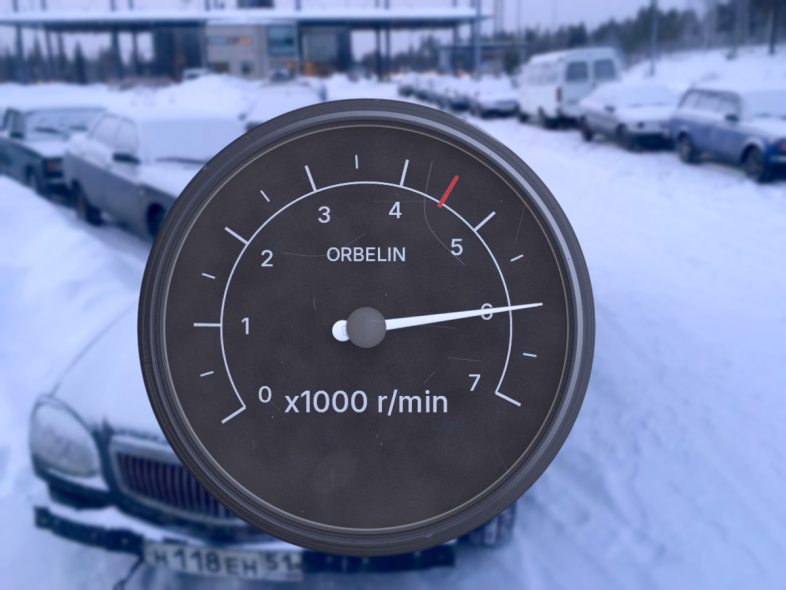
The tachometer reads 6000 rpm
